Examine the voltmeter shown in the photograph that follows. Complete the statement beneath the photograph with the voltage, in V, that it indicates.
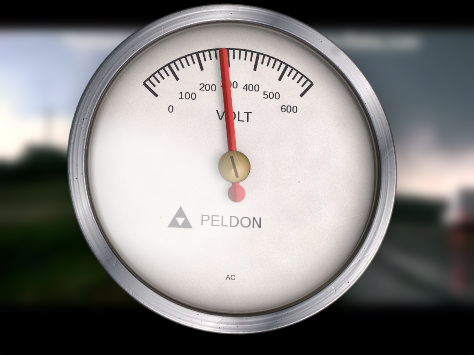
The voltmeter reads 280 V
